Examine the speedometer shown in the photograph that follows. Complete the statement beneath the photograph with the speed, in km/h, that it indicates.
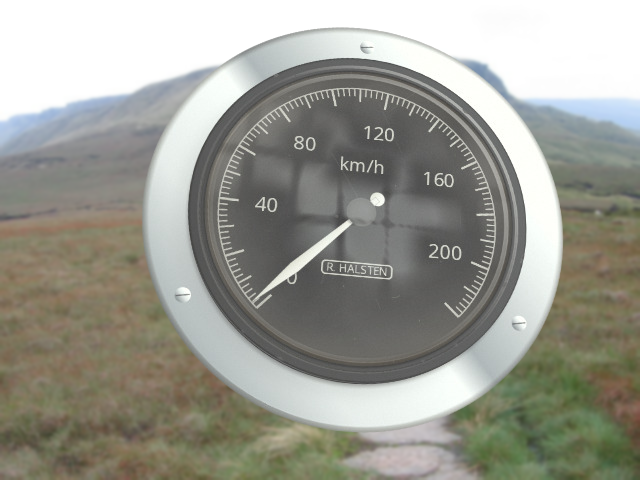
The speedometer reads 2 km/h
